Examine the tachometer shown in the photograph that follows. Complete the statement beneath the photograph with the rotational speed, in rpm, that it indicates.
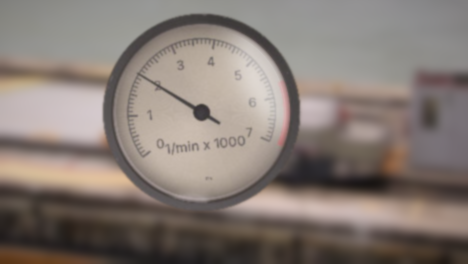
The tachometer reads 2000 rpm
